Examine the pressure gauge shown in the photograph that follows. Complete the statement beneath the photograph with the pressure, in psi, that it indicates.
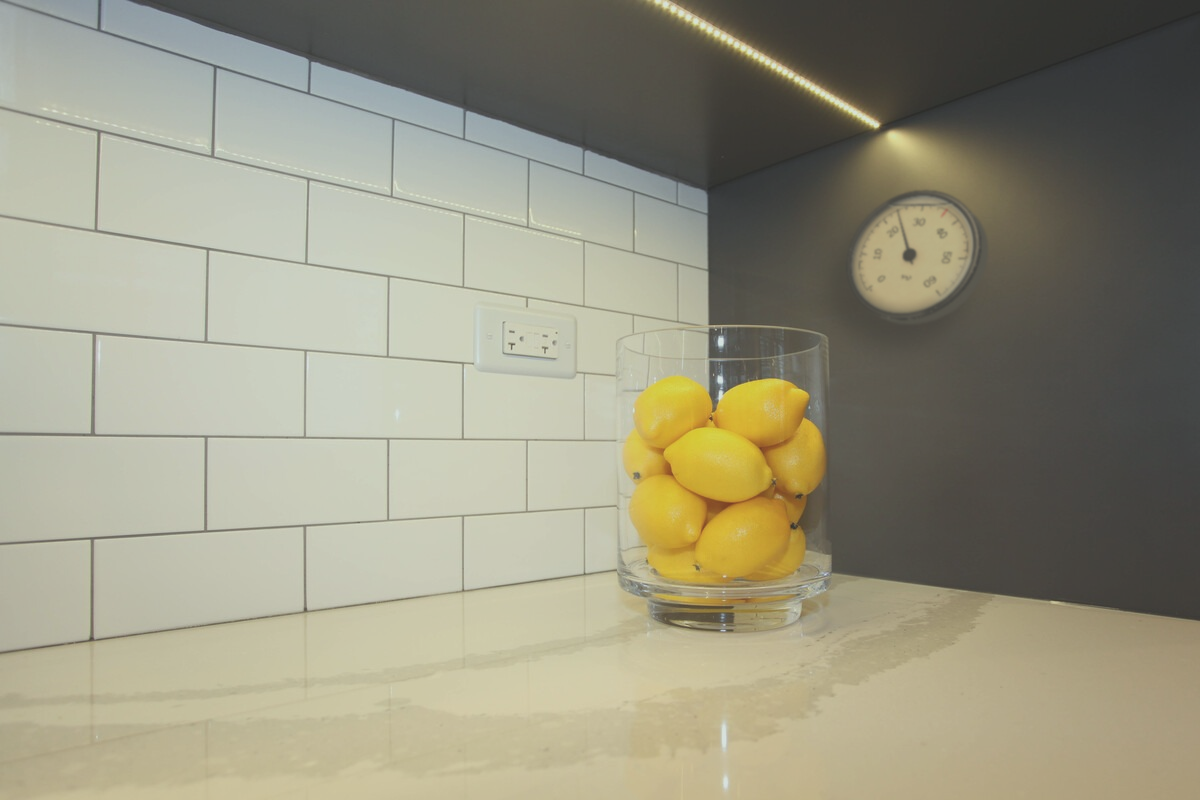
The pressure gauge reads 24 psi
